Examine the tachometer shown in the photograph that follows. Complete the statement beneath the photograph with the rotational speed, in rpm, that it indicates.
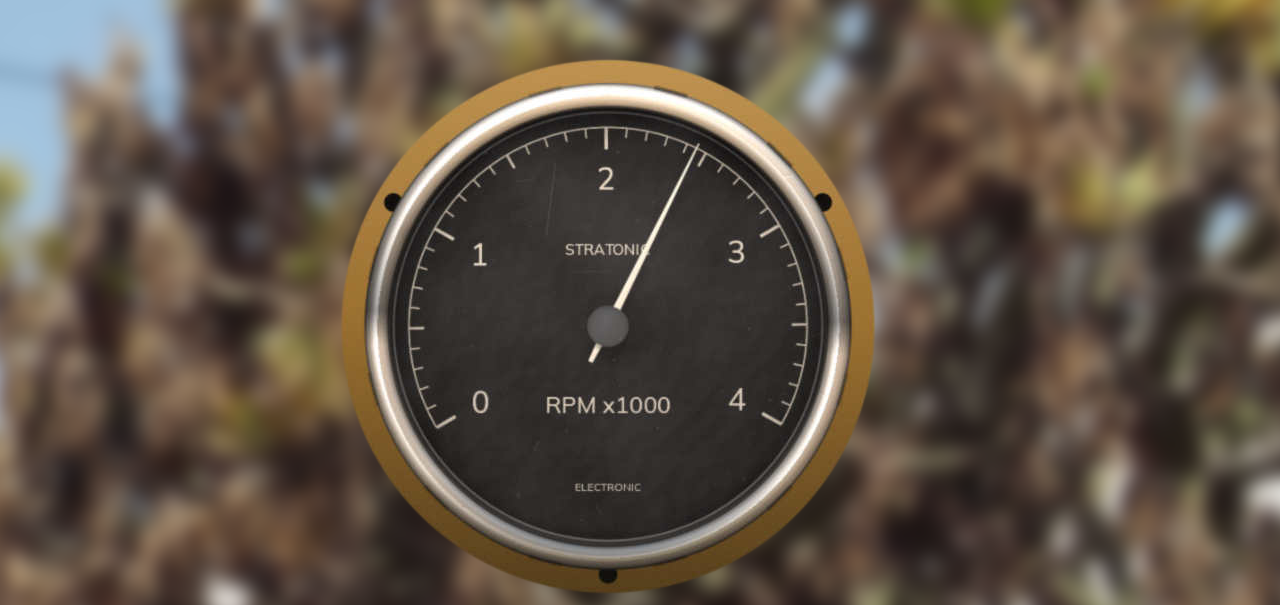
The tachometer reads 2450 rpm
